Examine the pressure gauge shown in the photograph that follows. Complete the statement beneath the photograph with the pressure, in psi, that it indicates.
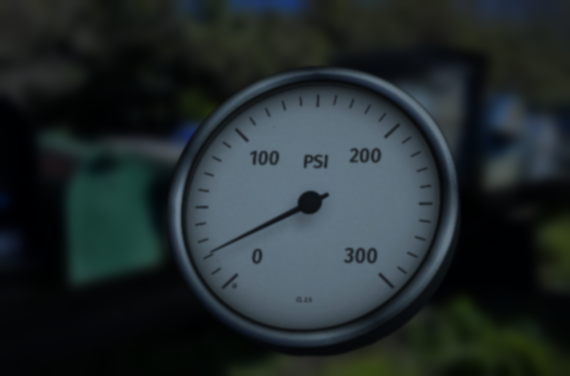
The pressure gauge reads 20 psi
